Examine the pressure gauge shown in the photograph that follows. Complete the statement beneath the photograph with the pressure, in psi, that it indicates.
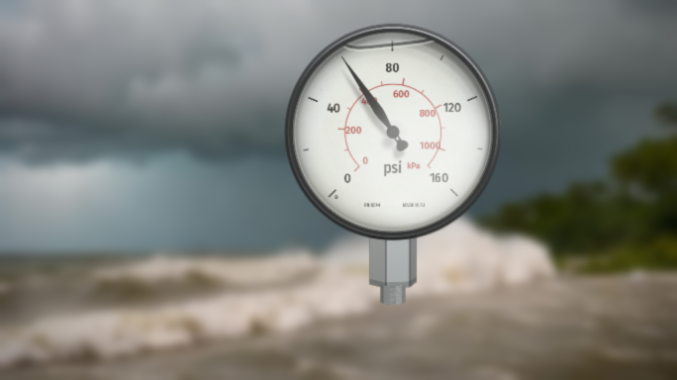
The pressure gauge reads 60 psi
